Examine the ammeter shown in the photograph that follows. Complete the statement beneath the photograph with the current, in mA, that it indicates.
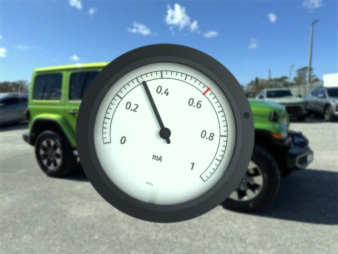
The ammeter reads 0.32 mA
